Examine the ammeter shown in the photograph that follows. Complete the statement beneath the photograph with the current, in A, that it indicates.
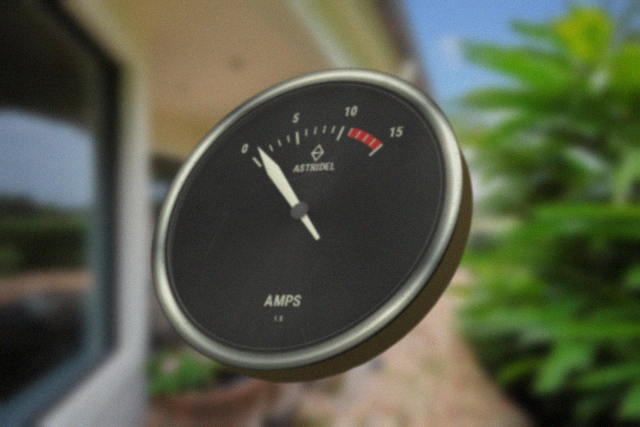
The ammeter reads 1 A
